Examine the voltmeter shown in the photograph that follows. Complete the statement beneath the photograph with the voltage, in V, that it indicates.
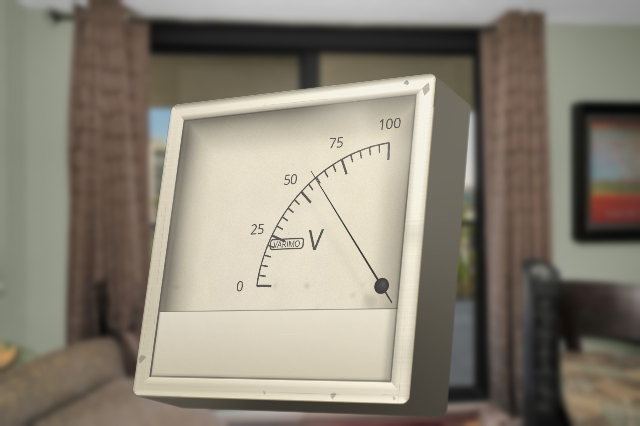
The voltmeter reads 60 V
